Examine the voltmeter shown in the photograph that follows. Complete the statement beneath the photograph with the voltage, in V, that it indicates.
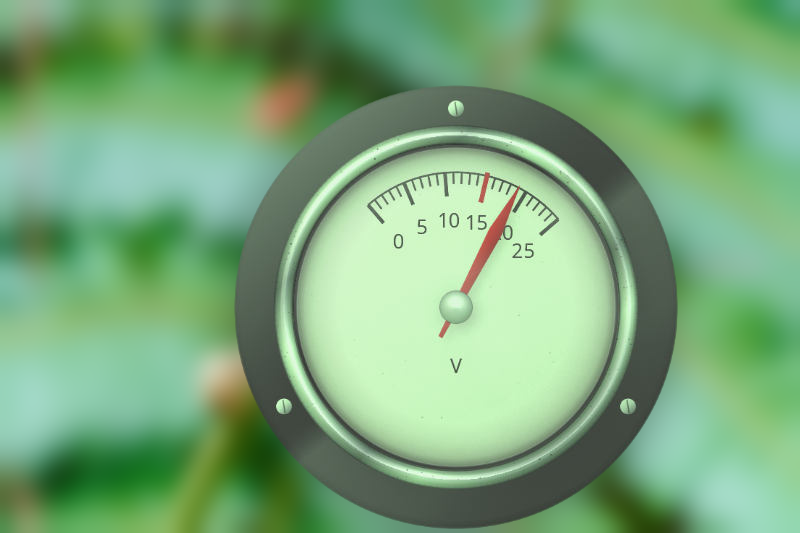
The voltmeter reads 19 V
